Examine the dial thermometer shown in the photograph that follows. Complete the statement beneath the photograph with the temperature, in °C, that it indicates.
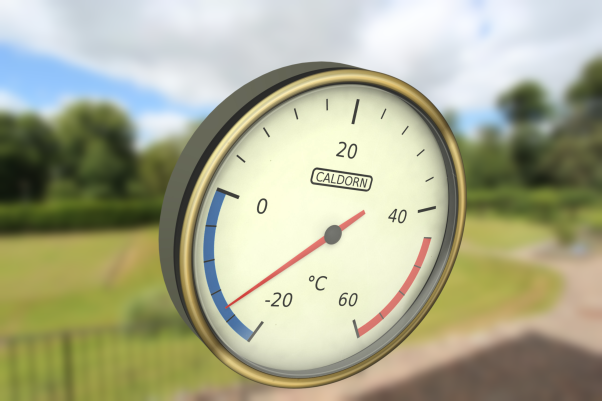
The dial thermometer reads -14 °C
